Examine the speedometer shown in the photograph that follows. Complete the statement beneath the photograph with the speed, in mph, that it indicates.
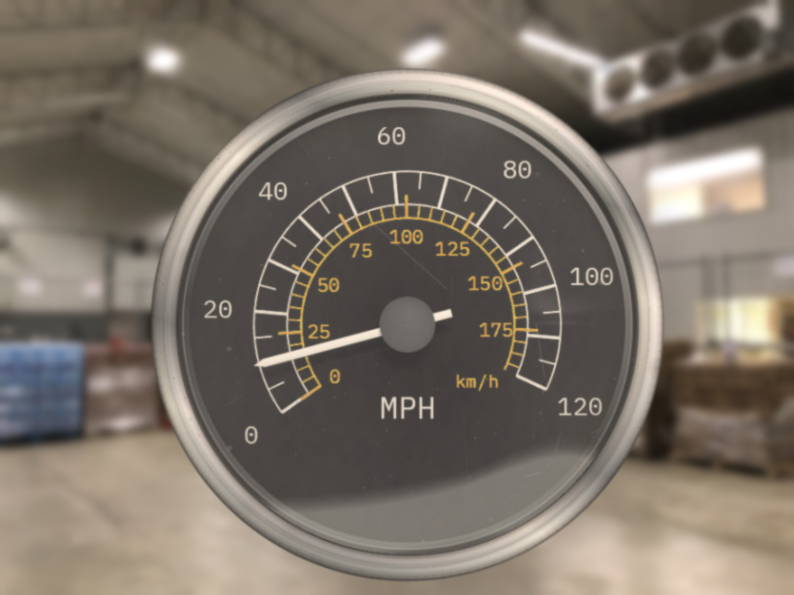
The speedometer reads 10 mph
